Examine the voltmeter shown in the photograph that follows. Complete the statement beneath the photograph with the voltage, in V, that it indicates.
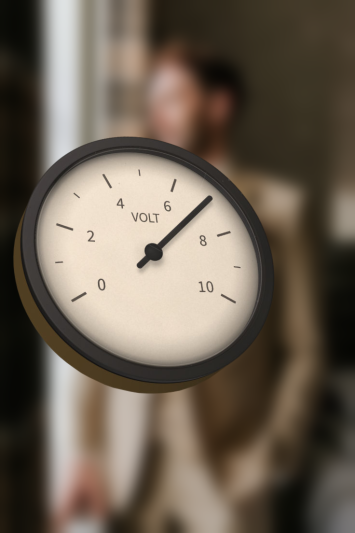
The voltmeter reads 7 V
